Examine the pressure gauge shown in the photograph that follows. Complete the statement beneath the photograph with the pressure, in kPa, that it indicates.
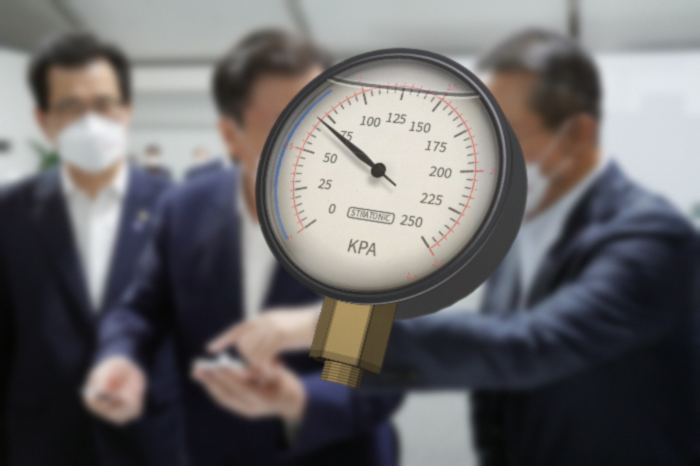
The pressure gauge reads 70 kPa
